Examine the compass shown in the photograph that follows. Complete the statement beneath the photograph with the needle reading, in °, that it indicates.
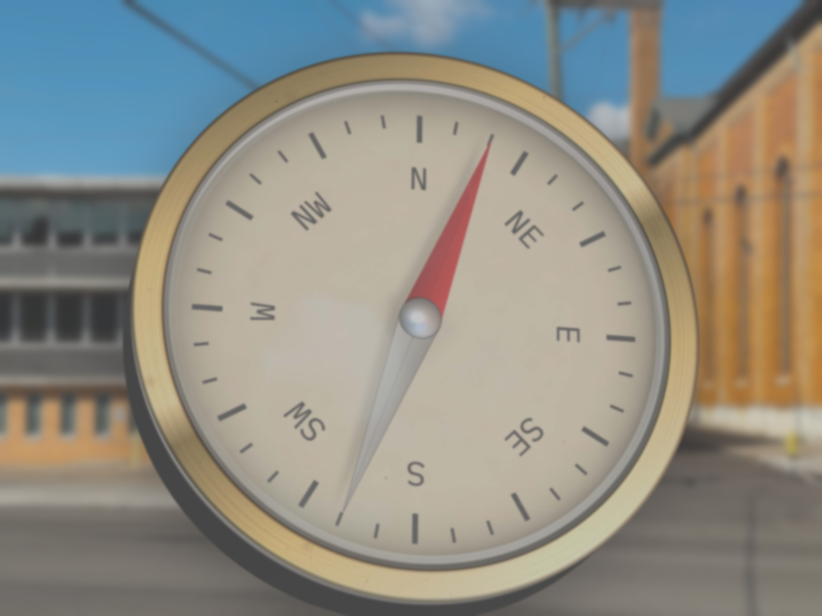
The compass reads 20 °
